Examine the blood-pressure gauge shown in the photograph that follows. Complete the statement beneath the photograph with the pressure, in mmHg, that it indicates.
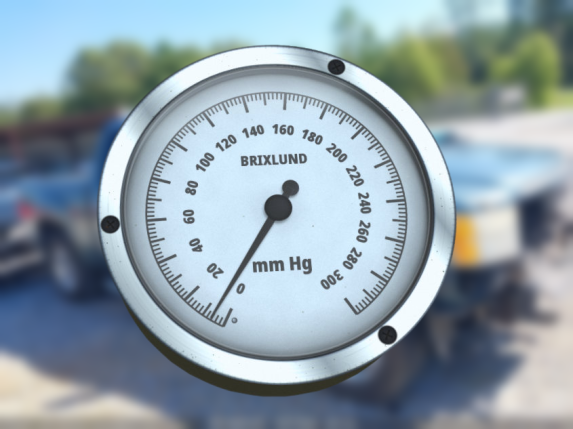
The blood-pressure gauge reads 6 mmHg
